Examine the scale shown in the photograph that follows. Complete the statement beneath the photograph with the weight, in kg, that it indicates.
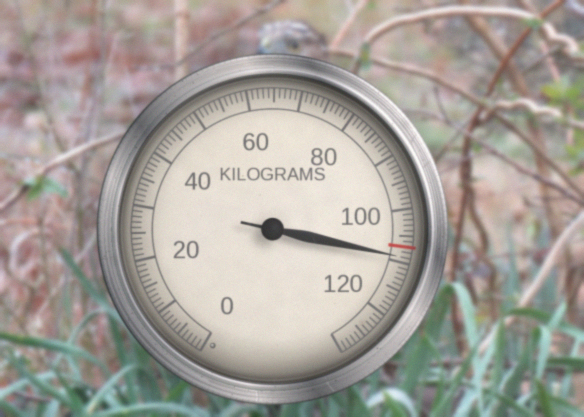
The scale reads 109 kg
